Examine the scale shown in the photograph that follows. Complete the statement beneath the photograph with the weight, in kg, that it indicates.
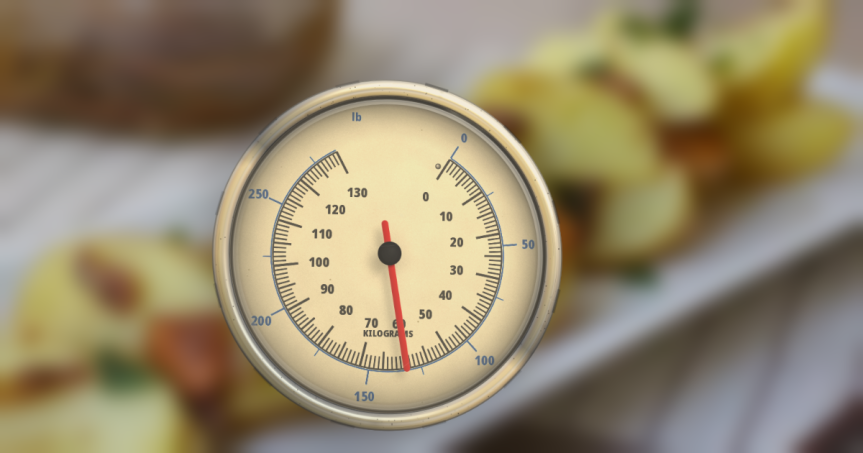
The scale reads 60 kg
